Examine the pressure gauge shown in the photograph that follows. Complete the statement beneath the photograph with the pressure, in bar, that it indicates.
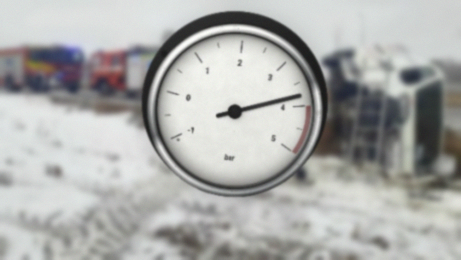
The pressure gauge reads 3.75 bar
